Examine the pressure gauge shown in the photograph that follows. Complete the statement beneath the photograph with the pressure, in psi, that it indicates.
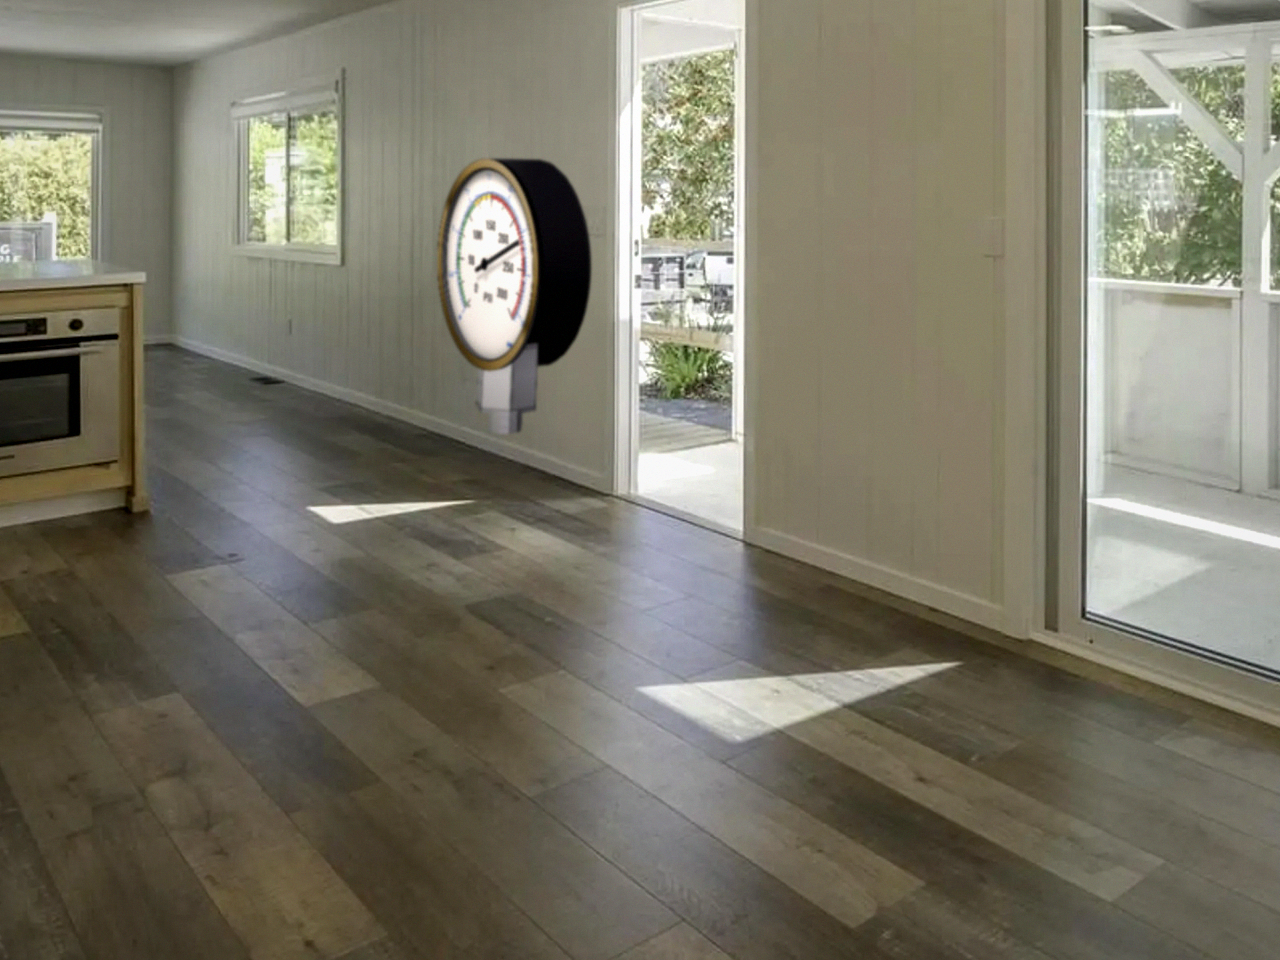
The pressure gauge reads 225 psi
